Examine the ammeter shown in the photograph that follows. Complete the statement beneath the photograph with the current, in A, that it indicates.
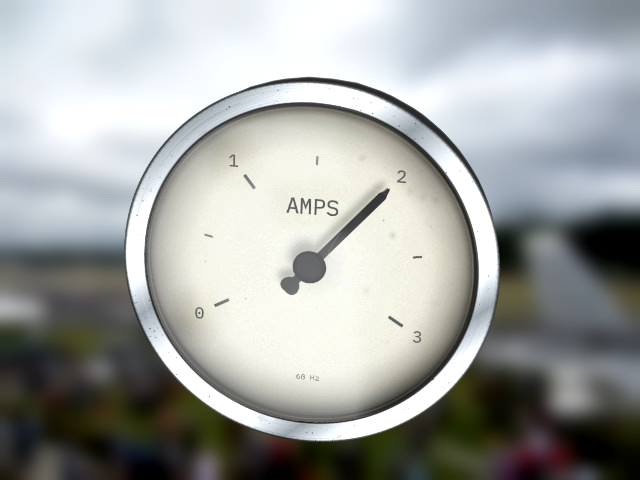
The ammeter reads 2 A
